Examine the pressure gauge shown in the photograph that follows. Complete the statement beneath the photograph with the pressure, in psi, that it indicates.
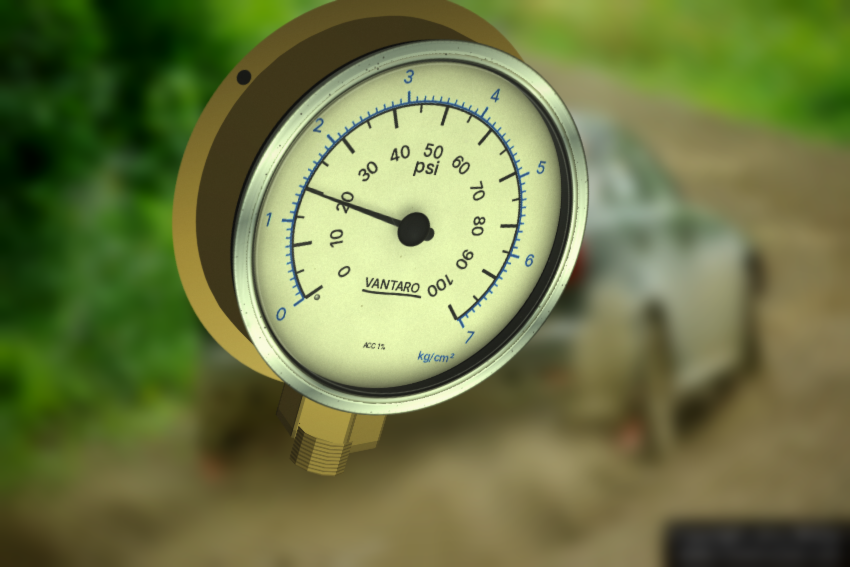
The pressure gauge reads 20 psi
